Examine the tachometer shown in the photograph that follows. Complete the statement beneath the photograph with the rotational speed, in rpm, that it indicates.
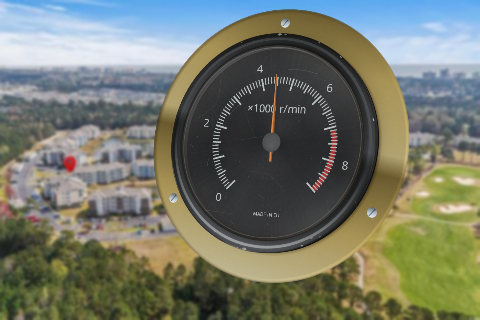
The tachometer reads 4500 rpm
